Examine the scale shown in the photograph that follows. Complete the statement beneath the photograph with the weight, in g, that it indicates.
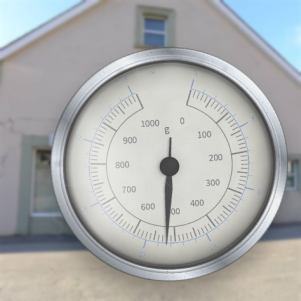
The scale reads 520 g
